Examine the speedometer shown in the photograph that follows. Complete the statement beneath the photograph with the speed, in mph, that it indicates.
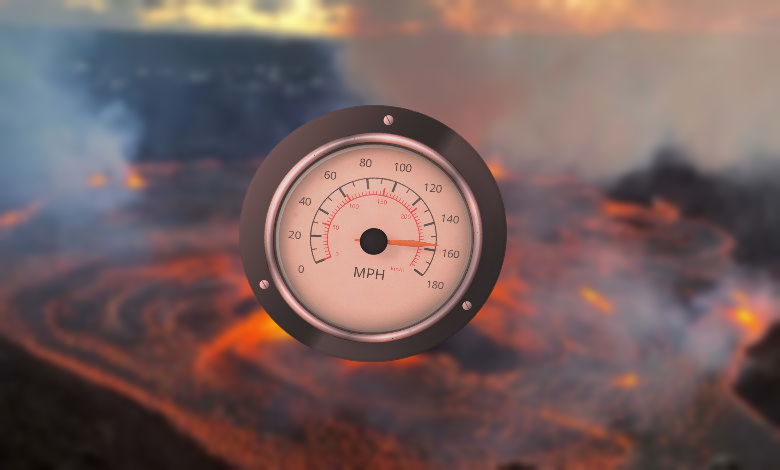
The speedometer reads 155 mph
